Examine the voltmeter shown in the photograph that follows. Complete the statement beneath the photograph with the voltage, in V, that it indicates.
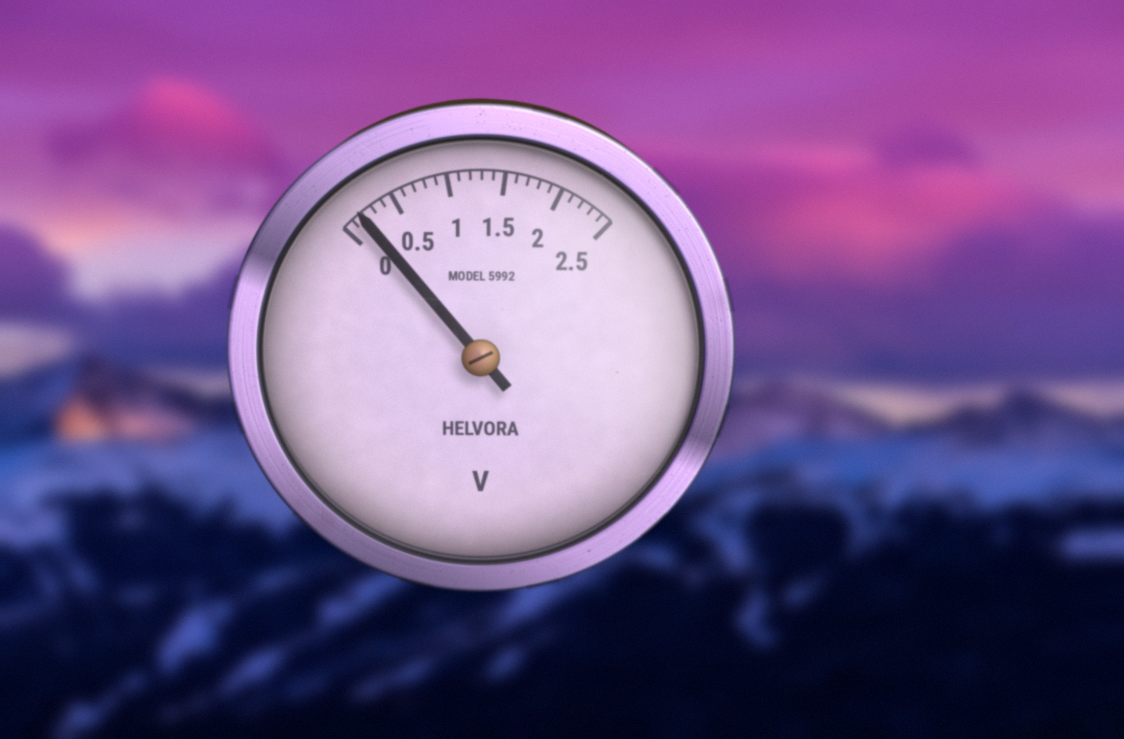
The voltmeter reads 0.2 V
